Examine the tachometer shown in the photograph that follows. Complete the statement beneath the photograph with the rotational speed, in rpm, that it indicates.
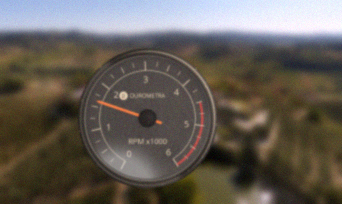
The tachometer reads 1625 rpm
